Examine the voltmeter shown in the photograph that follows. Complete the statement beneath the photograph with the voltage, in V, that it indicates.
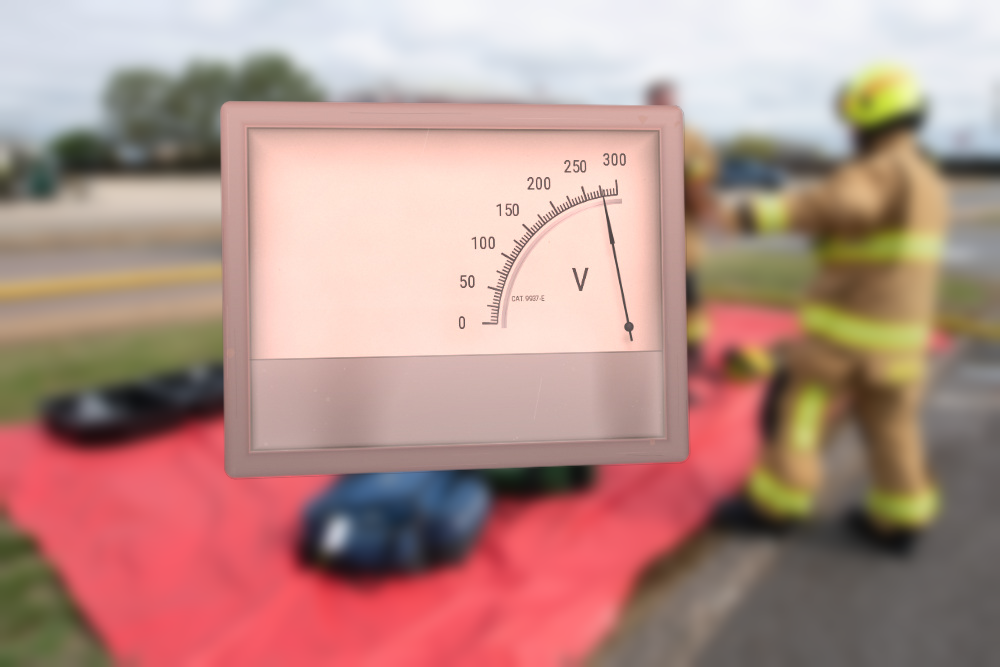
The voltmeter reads 275 V
